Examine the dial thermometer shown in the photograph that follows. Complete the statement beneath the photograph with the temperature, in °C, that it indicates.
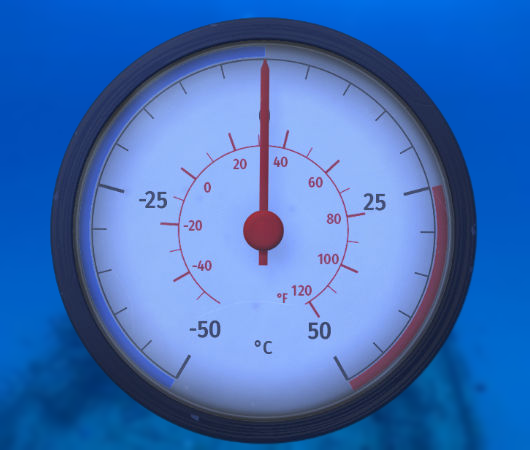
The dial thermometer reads 0 °C
